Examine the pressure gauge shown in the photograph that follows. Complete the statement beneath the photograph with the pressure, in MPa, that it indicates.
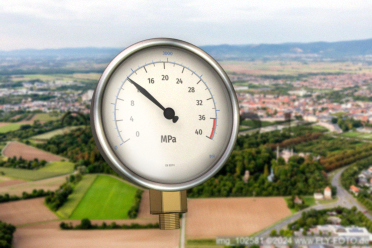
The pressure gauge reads 12 MPa
